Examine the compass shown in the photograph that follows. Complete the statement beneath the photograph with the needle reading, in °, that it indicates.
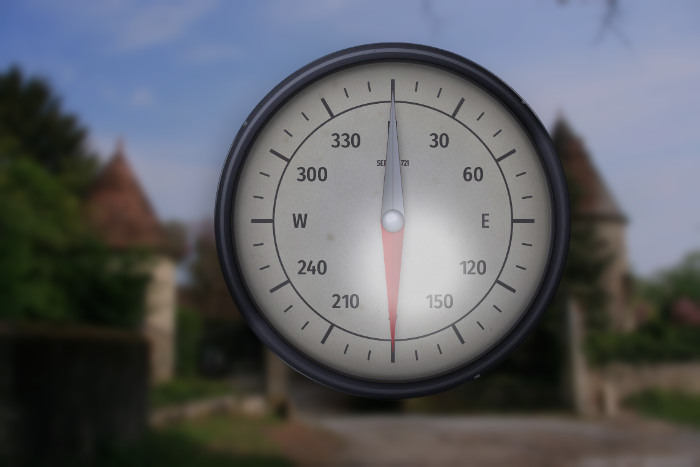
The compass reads 180 °
